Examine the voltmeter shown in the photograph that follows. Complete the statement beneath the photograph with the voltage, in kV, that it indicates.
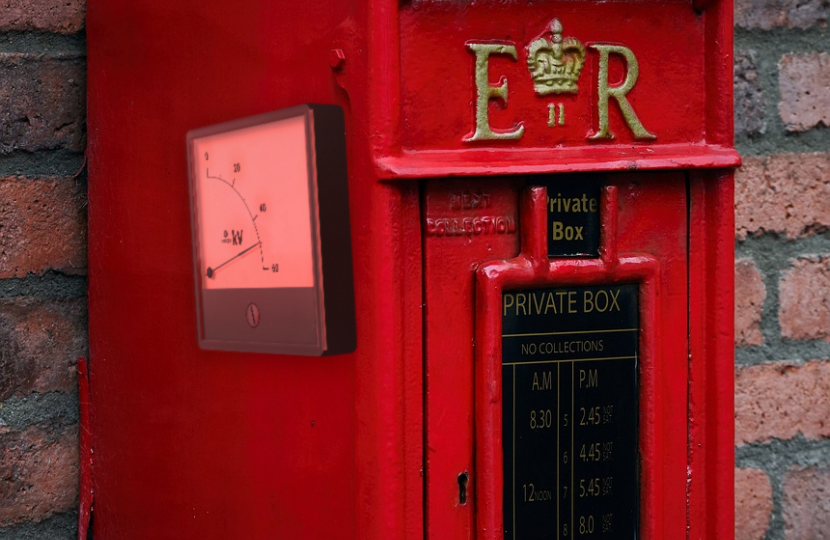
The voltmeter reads 50 kV
